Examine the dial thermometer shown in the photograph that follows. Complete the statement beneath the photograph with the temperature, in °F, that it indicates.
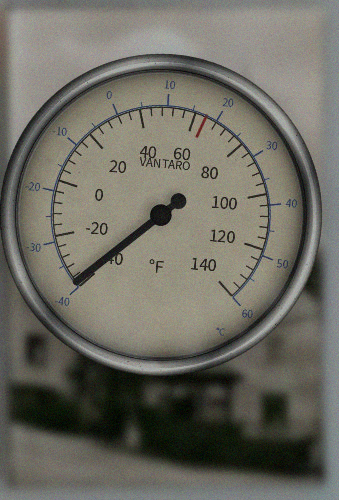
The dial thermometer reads -38 °F
